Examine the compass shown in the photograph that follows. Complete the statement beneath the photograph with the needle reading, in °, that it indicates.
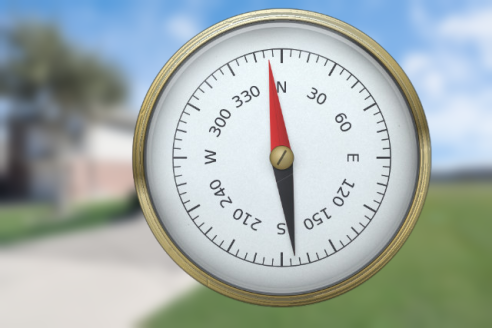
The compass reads 352.5 °
